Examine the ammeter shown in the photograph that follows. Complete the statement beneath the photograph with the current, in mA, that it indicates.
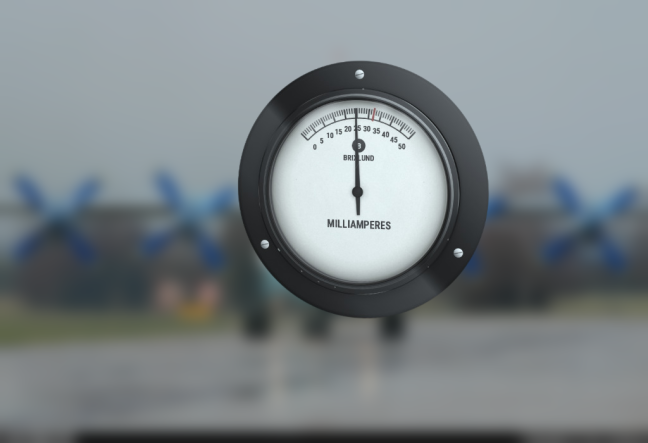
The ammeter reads 25 mA
